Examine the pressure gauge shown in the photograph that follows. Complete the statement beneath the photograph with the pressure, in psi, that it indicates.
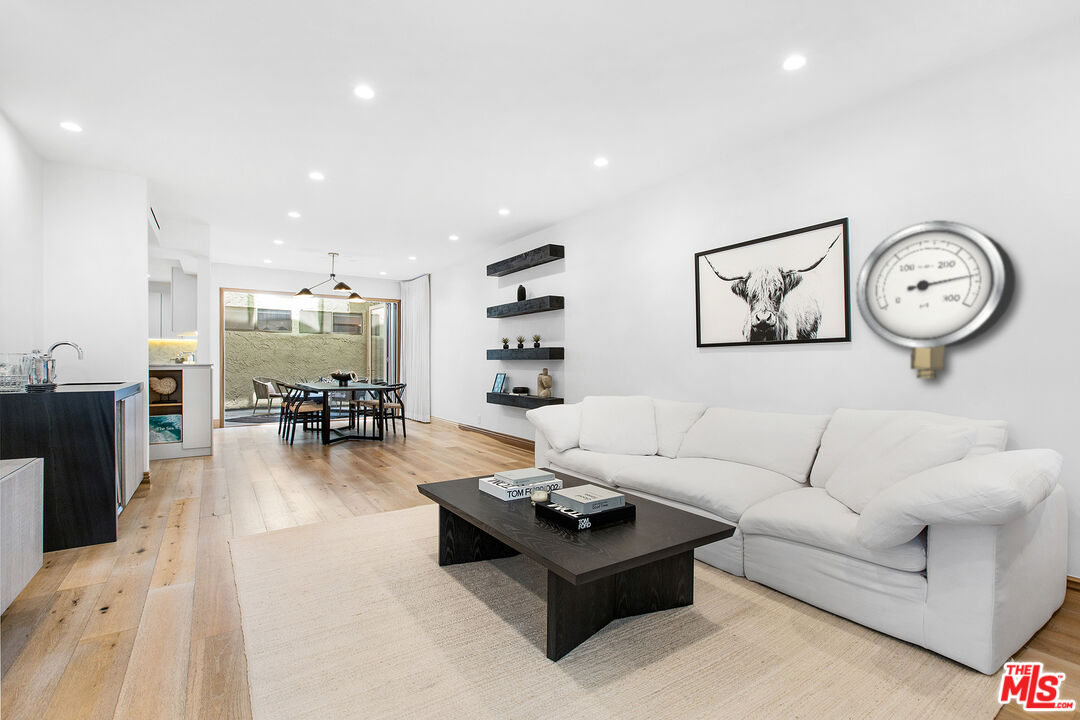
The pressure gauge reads 250 psi
